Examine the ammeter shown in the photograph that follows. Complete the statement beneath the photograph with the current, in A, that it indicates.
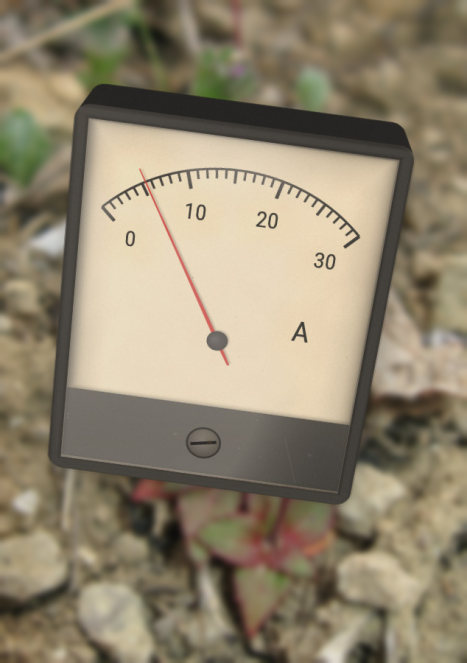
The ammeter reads 5.5 A
